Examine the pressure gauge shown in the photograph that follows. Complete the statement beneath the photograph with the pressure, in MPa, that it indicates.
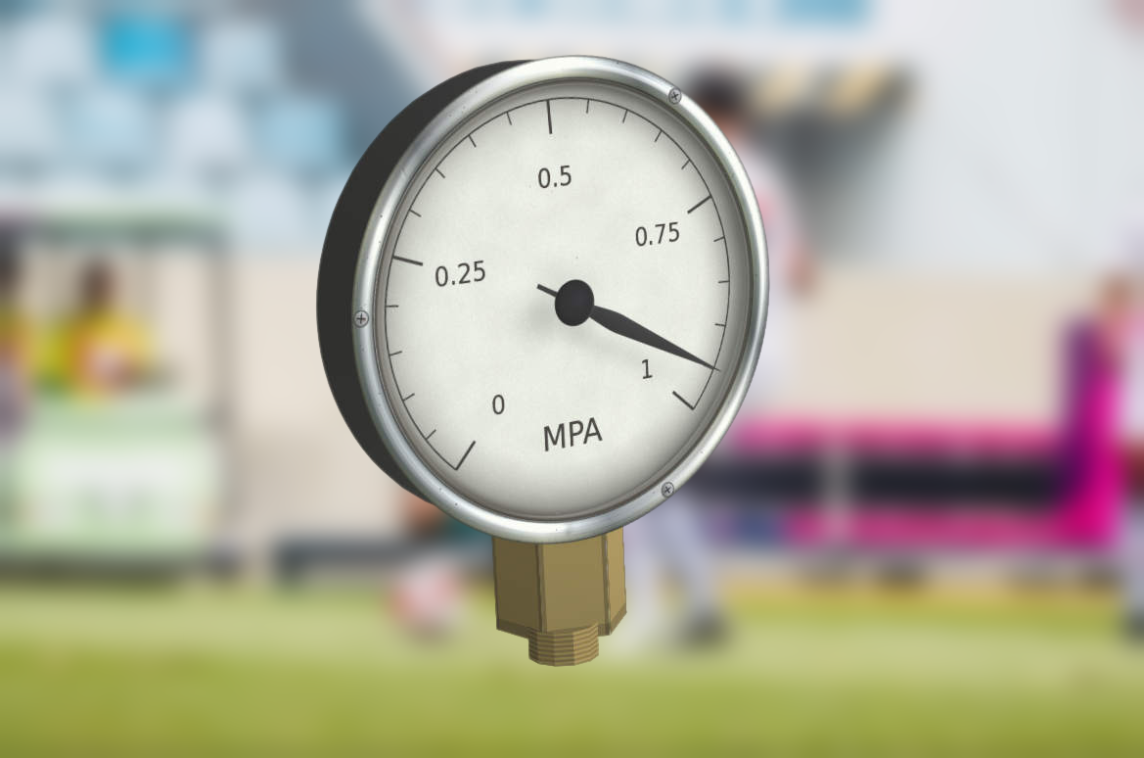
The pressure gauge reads 0.95 MPa
